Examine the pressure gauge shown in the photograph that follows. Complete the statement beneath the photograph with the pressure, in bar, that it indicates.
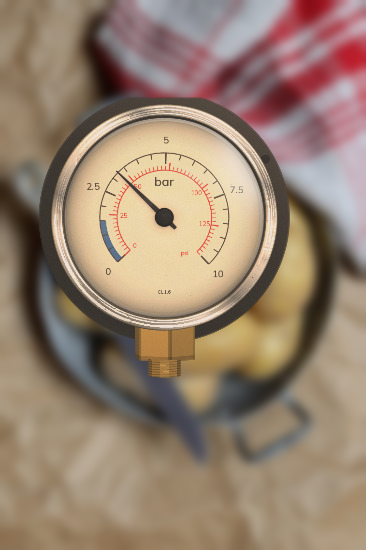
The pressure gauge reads 3.25 bar
